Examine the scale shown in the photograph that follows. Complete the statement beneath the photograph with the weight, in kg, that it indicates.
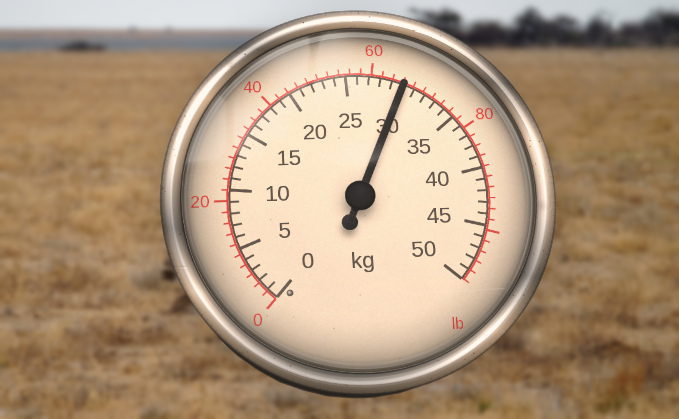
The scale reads 30 kg
